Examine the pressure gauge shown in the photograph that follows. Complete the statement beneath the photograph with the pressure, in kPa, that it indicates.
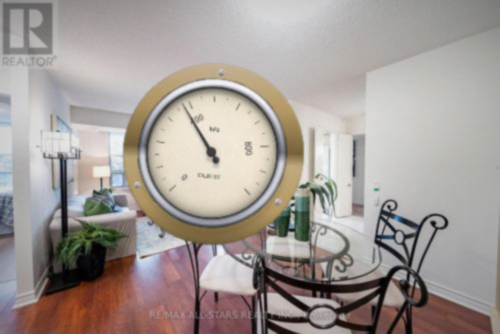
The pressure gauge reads 375 kPa
